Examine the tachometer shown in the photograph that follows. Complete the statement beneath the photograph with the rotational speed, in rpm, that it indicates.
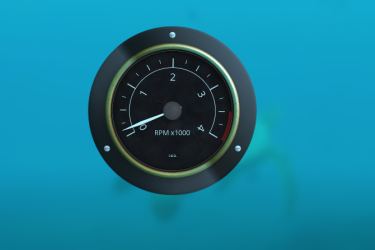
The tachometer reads 125 rpm
